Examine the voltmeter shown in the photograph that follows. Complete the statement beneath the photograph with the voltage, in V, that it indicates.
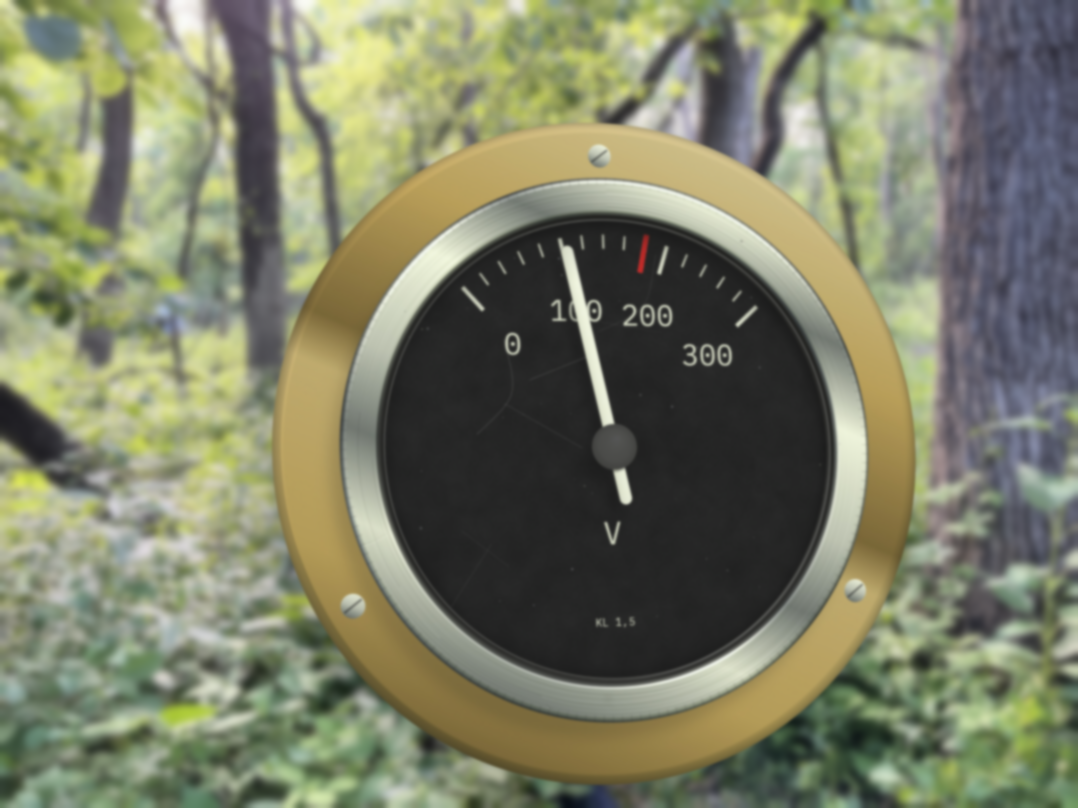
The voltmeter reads 100 V
